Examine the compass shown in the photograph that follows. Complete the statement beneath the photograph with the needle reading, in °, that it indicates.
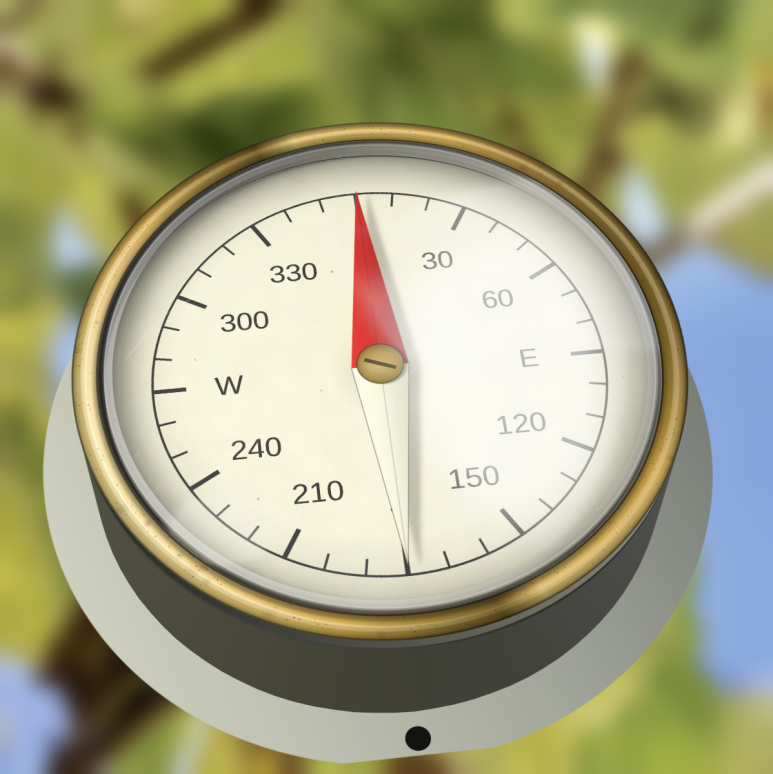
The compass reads 0 °
